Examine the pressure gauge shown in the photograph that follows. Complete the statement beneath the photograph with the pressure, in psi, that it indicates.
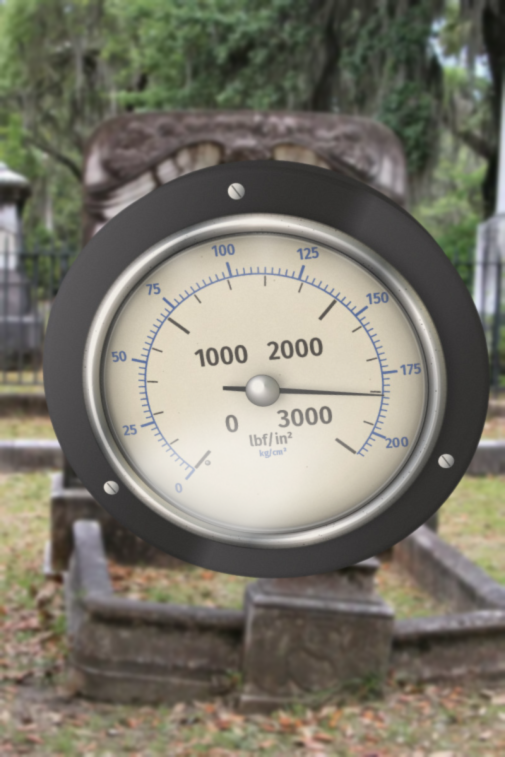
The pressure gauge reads 2600 psi
